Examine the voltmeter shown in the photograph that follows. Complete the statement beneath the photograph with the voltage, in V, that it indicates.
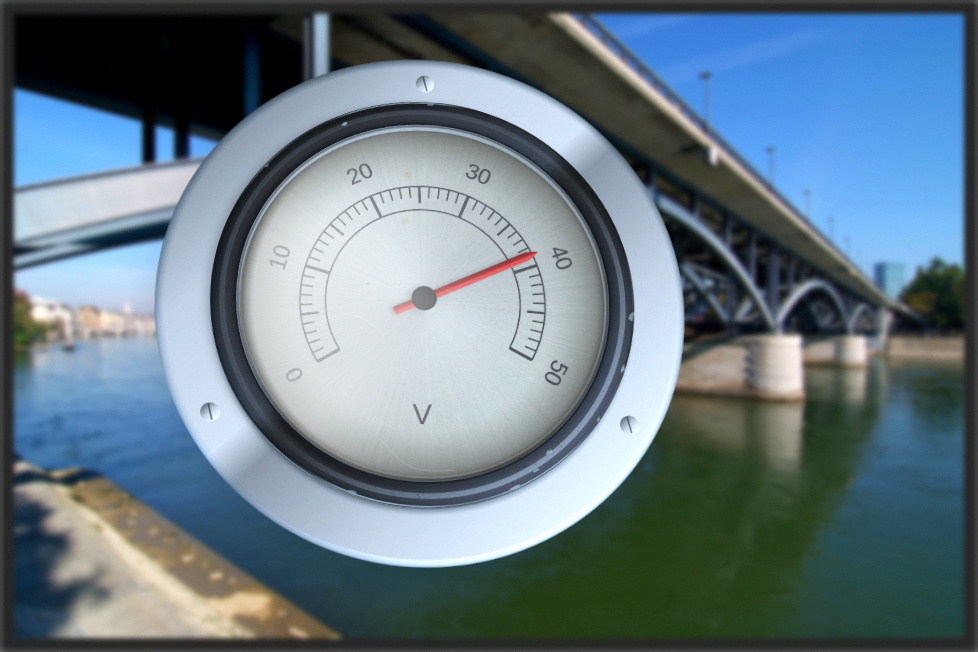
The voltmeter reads 39 V
